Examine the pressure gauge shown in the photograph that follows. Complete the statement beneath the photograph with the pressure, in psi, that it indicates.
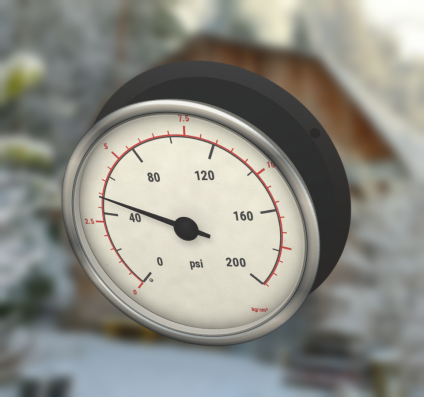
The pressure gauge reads 50 psi
